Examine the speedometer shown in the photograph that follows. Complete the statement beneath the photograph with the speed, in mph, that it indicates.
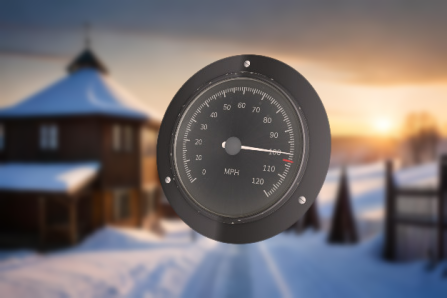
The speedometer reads 100 mph
